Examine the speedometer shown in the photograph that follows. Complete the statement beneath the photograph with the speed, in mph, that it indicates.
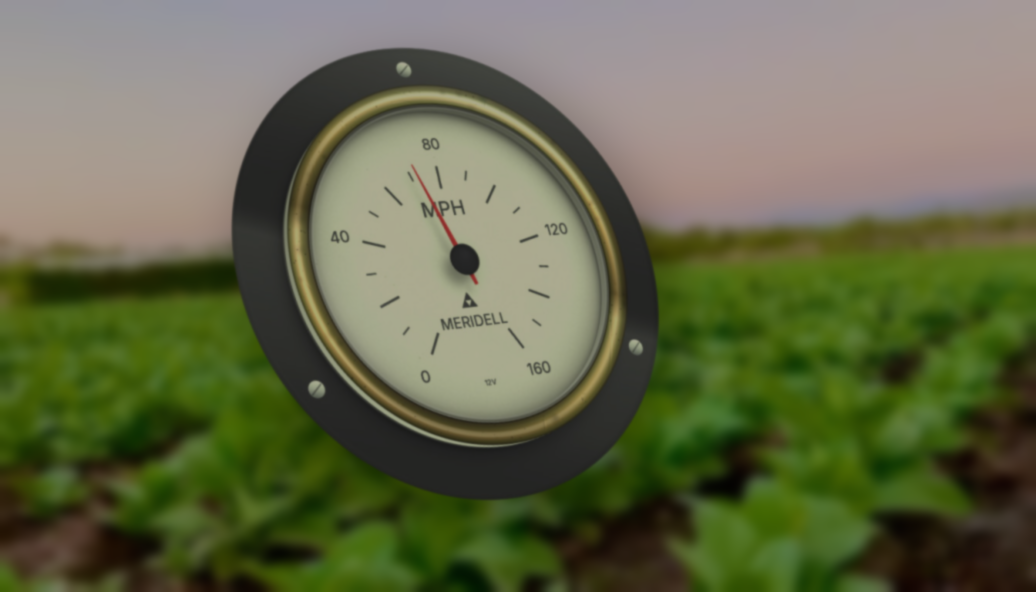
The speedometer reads 70 mph
